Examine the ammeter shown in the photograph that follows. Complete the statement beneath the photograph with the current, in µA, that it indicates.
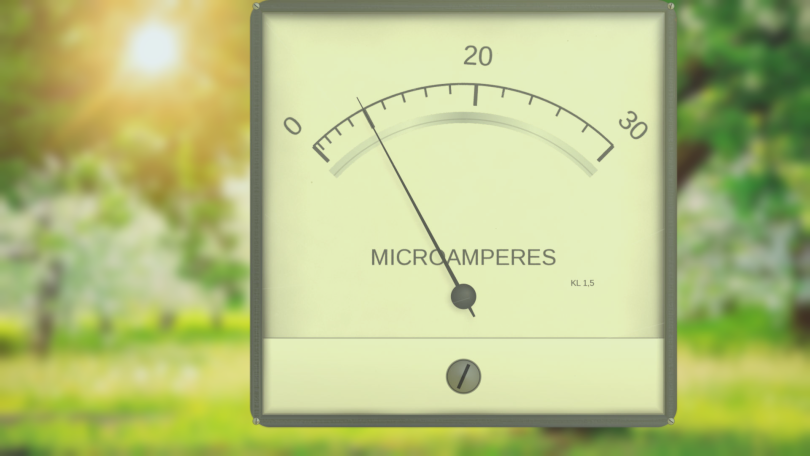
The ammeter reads 10 µA
